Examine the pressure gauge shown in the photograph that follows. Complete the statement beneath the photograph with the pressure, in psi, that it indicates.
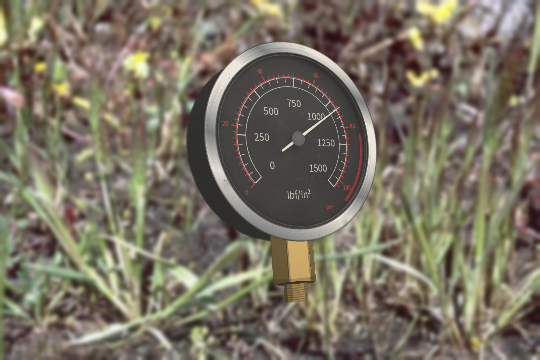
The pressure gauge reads 1050 psi
